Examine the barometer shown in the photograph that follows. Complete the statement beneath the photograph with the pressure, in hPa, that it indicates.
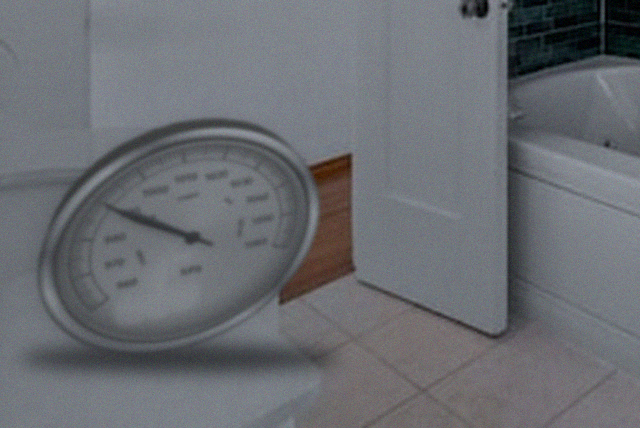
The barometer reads 990 hPa
